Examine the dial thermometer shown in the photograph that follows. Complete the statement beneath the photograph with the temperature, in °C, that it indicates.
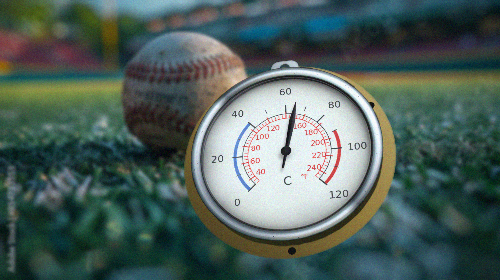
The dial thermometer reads 65 °C
